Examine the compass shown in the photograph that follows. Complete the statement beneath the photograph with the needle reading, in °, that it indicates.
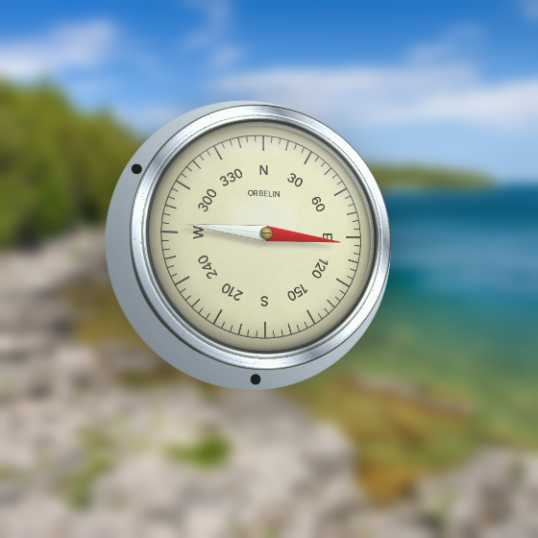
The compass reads 95 °
